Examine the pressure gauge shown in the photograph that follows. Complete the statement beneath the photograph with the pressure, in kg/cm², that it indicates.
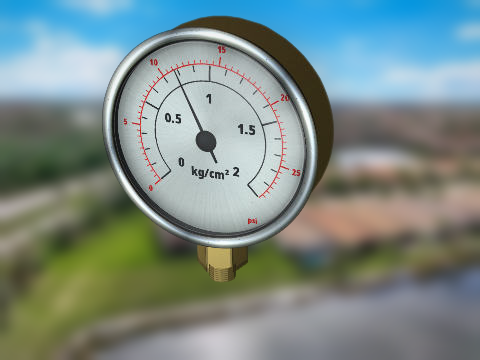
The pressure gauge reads 0.8 kg/cm²
